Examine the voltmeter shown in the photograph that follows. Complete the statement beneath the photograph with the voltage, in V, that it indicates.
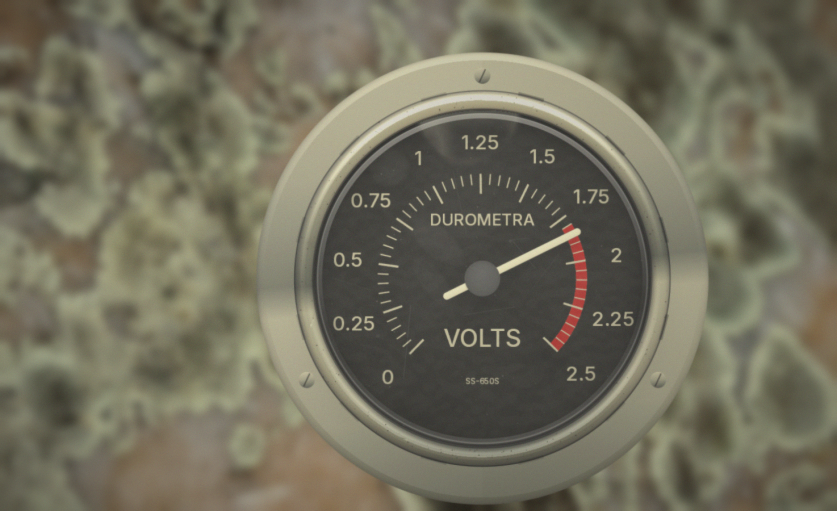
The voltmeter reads 1.85 V
